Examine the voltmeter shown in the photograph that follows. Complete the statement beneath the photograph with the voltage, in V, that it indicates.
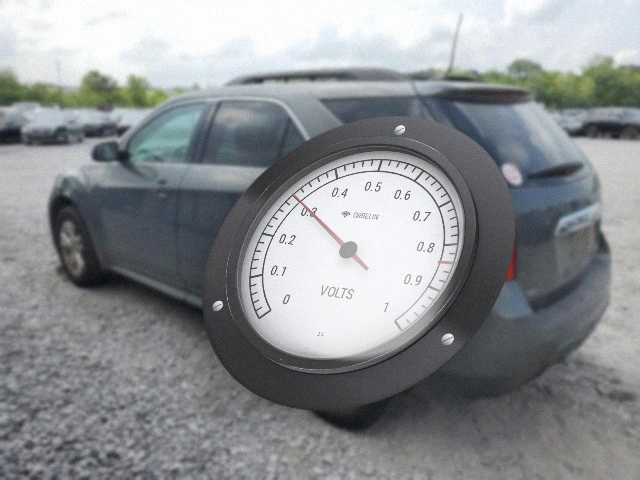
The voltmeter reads 0.3 V
